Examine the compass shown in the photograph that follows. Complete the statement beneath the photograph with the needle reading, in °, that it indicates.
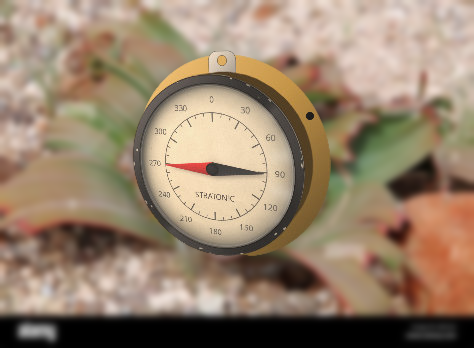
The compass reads 270 °
